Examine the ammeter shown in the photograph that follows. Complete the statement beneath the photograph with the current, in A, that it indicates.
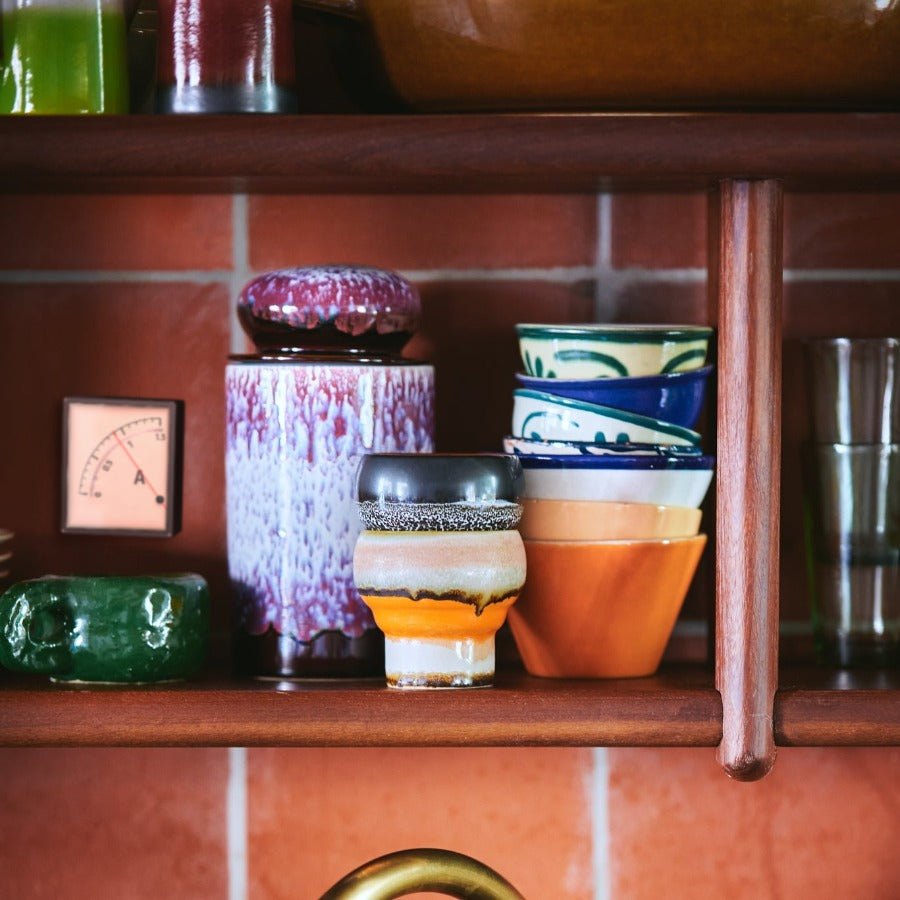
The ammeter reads 0.9 A
